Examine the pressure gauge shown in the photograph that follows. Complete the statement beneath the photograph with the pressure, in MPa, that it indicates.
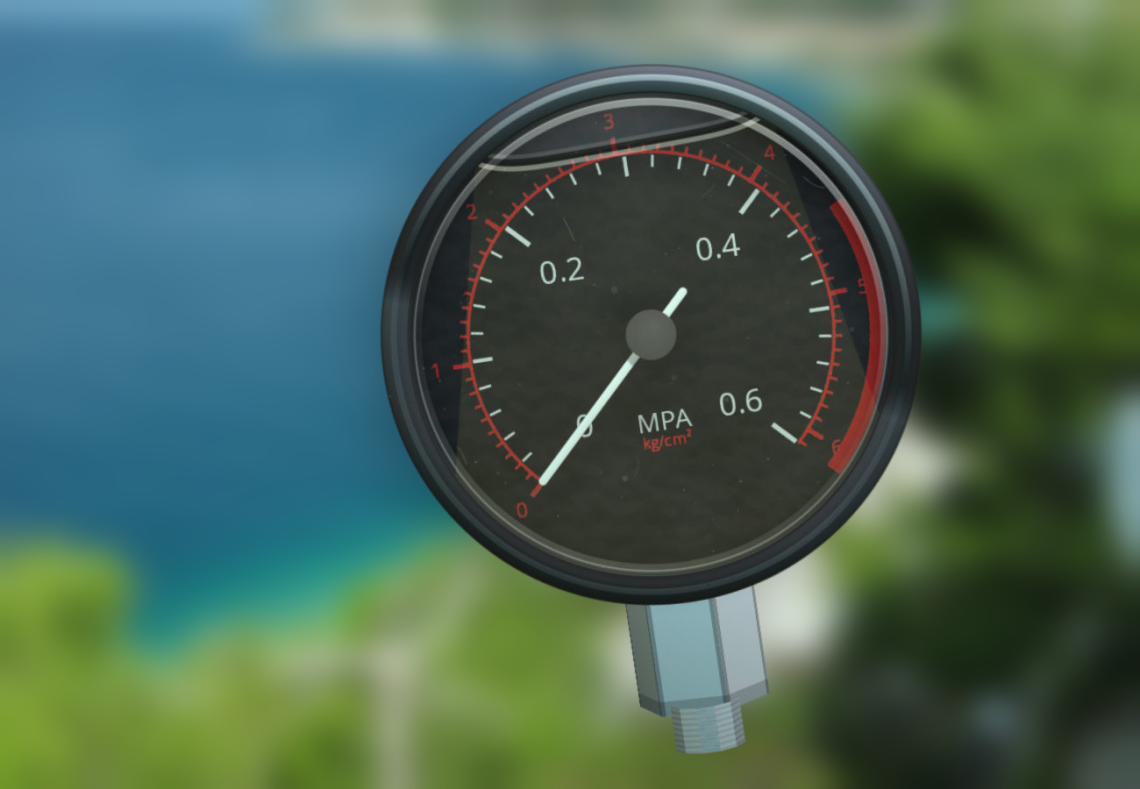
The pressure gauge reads 0 MPa
